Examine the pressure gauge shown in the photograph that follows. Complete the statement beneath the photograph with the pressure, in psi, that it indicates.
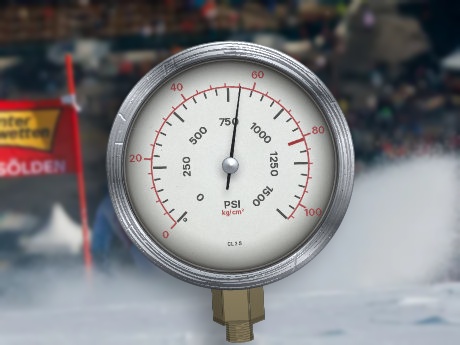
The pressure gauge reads 800 psi
